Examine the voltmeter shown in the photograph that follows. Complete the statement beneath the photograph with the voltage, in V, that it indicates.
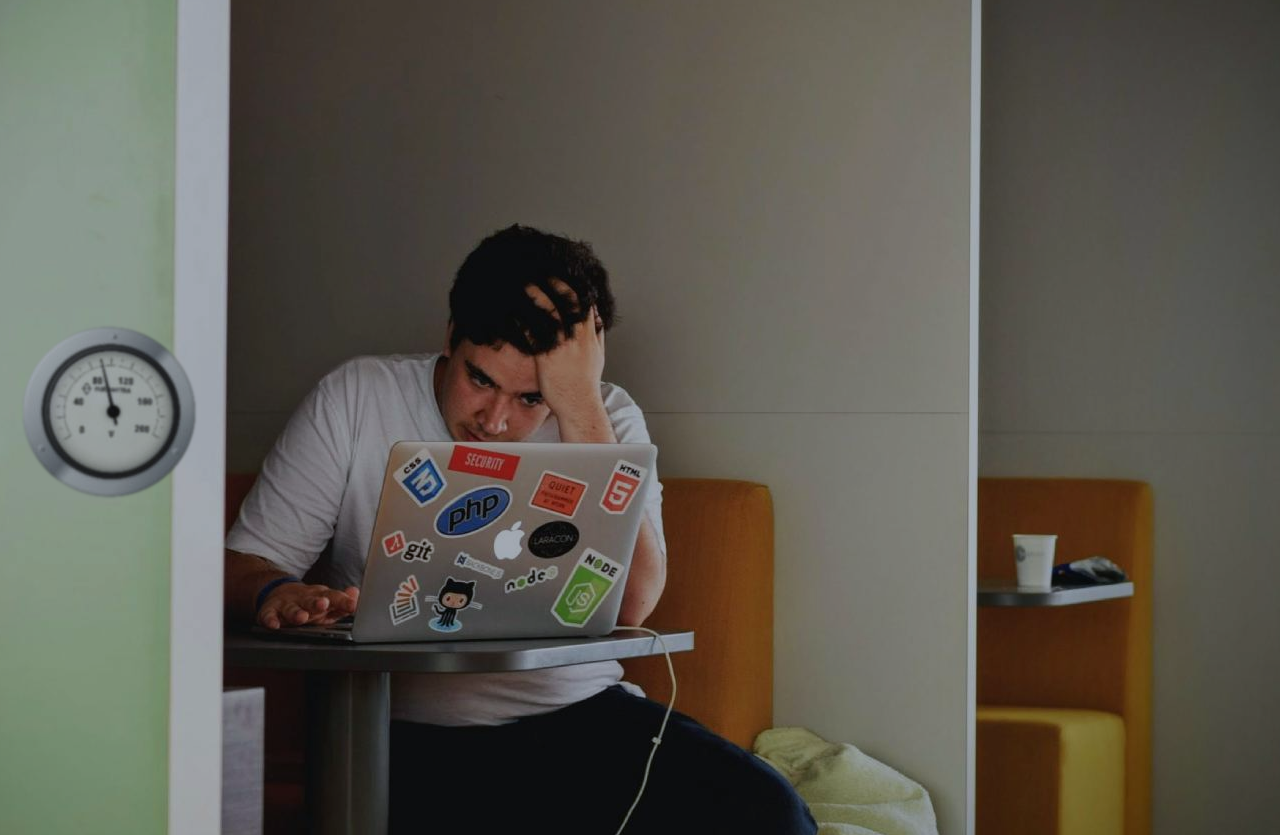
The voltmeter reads 90 V
